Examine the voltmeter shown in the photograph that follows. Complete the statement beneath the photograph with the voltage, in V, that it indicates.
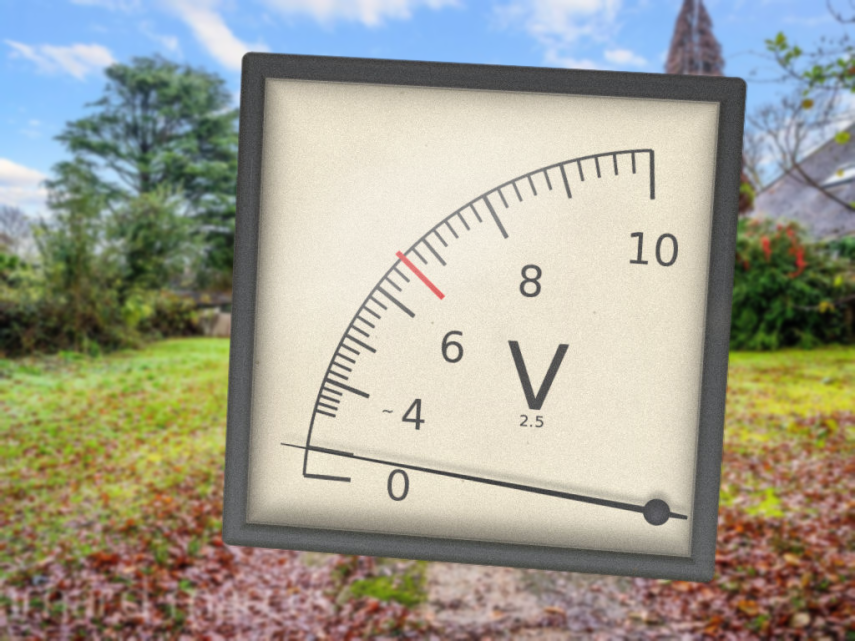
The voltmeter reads 2 V
